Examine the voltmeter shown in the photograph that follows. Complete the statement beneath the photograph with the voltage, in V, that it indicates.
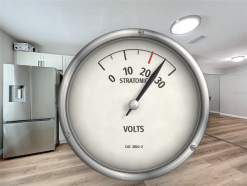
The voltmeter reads 25 V
